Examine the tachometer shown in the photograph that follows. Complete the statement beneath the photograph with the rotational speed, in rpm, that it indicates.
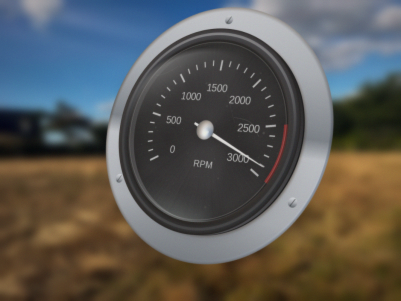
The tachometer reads 2900 rpm
